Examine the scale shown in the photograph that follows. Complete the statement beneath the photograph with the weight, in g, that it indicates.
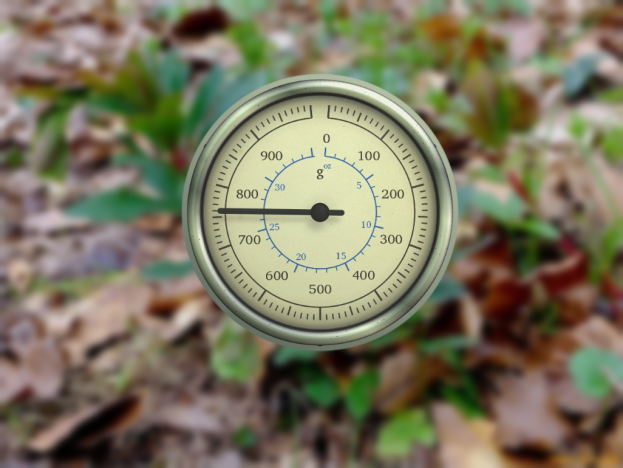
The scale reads 760 g
